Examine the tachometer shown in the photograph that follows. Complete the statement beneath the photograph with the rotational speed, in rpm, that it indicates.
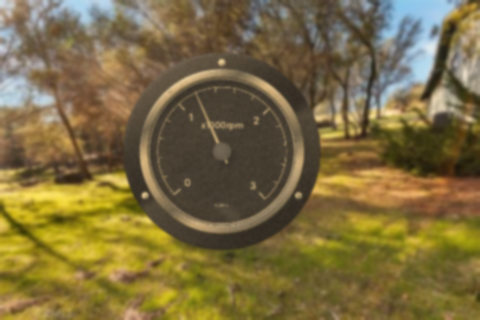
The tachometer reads 1200 rpm
